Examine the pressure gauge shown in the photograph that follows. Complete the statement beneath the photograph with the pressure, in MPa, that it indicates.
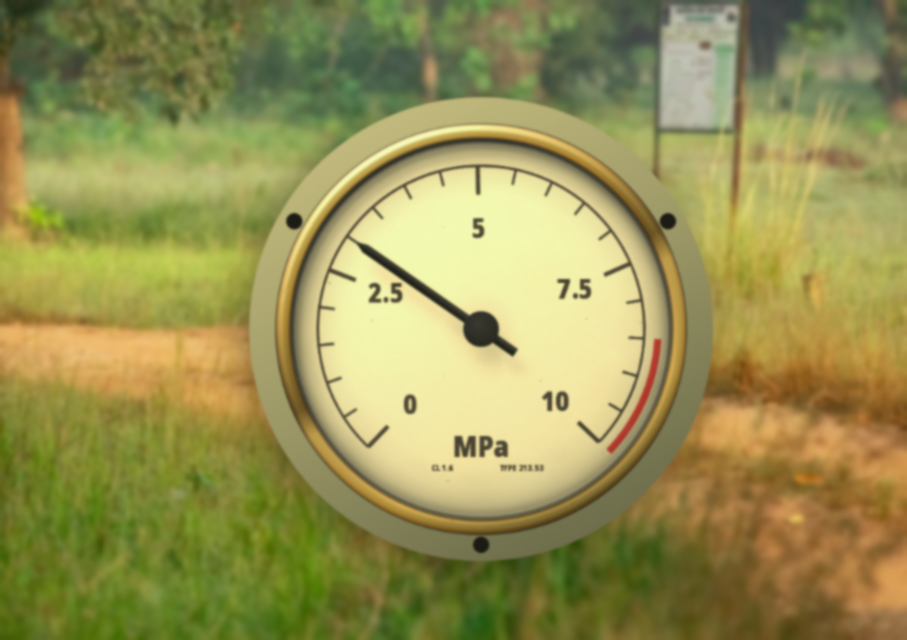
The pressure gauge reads 3 MPa
